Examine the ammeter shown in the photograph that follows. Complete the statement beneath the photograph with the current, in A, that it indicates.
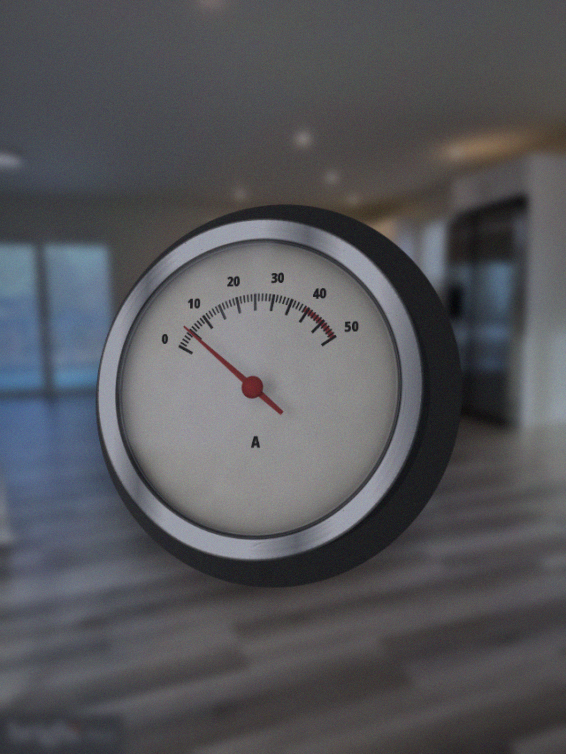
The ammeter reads 5 A
